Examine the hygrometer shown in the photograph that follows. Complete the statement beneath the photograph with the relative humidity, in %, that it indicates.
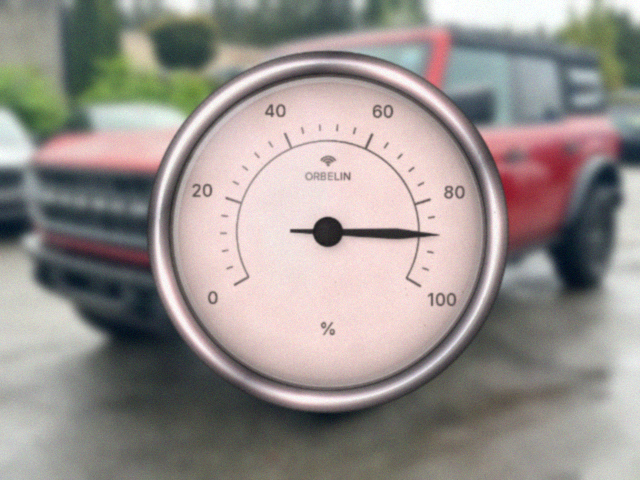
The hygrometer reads 88 %
